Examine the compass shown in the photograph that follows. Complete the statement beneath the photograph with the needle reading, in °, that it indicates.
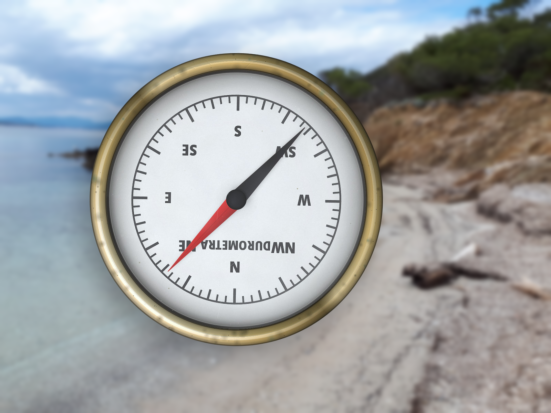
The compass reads 42.5 °
